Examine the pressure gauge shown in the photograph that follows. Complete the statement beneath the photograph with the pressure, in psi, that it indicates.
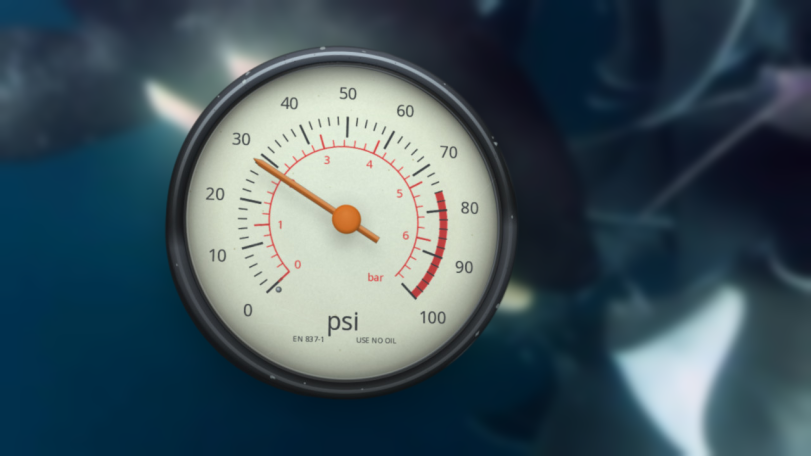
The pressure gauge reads 28 psi
